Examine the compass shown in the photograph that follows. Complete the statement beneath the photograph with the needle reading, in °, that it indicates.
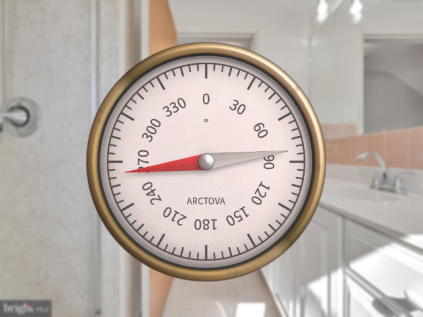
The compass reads 262.5 °
